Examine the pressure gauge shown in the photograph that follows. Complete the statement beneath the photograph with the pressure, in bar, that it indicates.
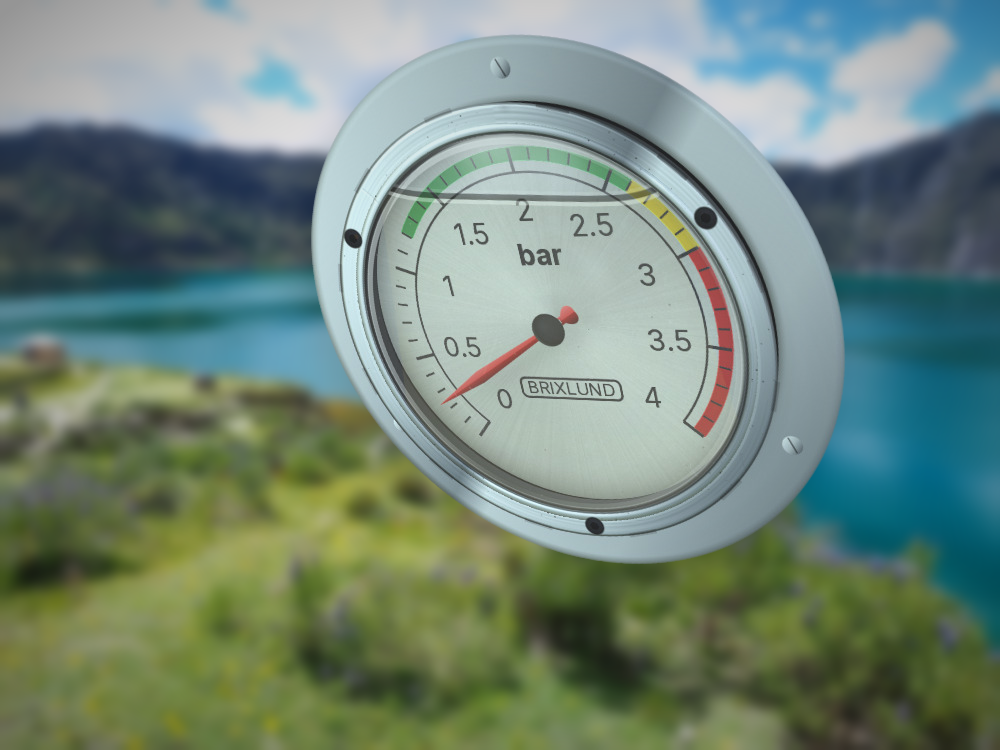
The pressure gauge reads 0.25 bar
